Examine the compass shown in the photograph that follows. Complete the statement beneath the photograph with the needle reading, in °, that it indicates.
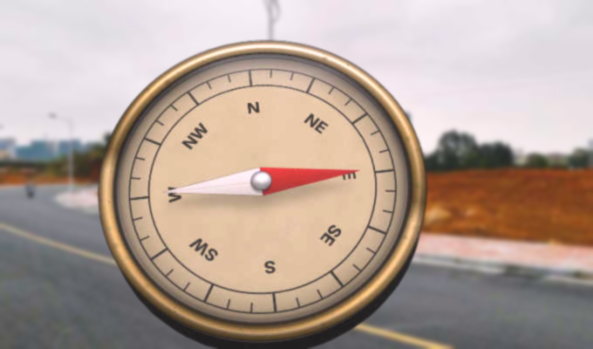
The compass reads 90 °
